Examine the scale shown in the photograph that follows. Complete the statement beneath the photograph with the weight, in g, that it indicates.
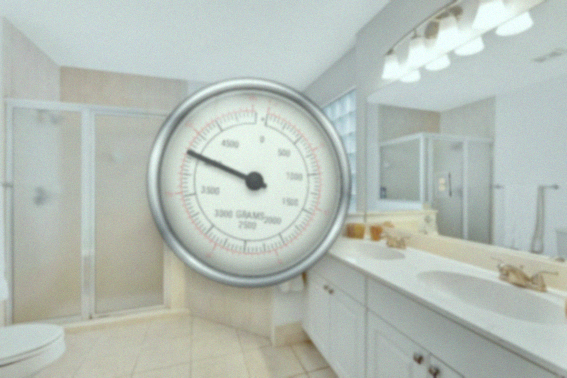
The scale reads 4000 g
